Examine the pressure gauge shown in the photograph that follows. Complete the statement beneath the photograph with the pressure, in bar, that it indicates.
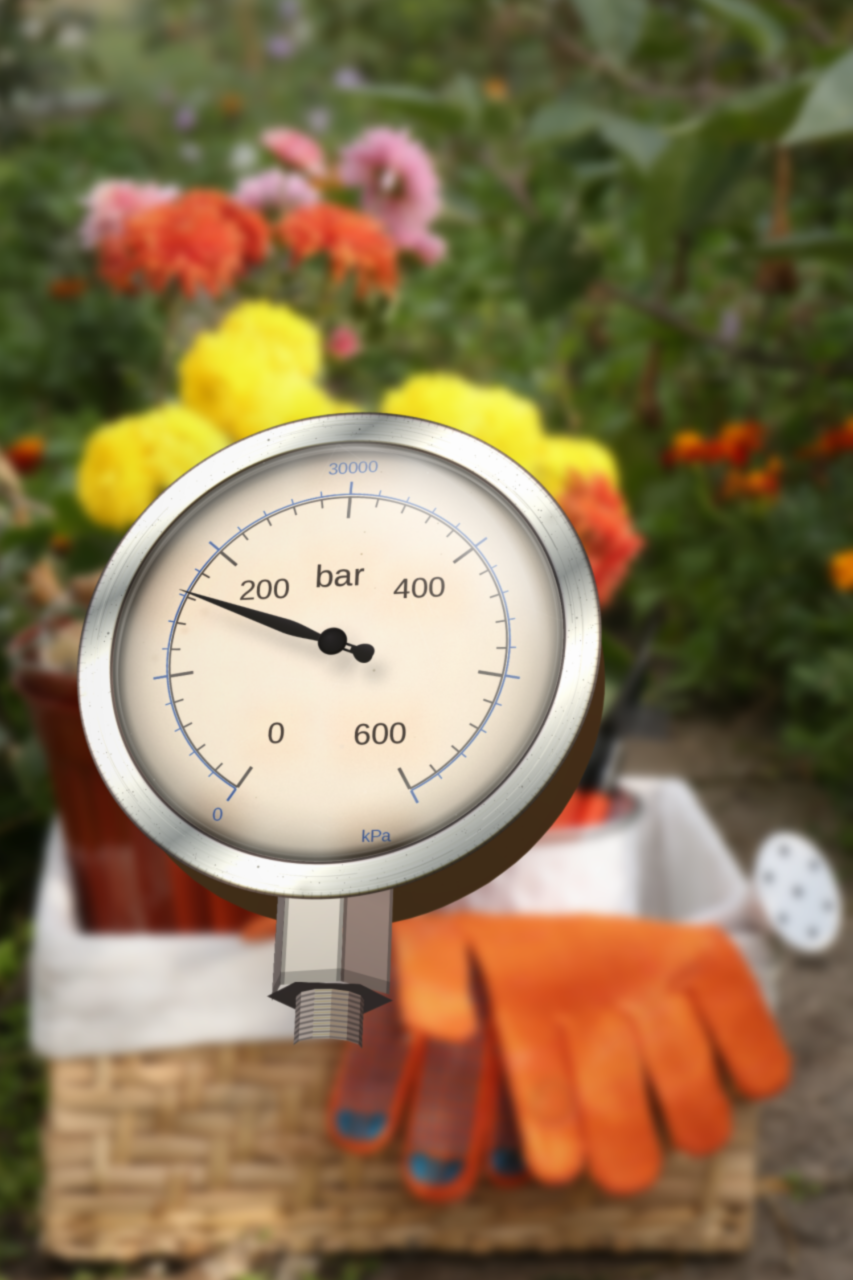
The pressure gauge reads 160 bar
